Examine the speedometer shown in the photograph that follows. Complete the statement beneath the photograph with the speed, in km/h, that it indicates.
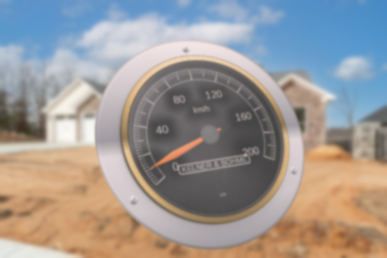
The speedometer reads 10 km/h
